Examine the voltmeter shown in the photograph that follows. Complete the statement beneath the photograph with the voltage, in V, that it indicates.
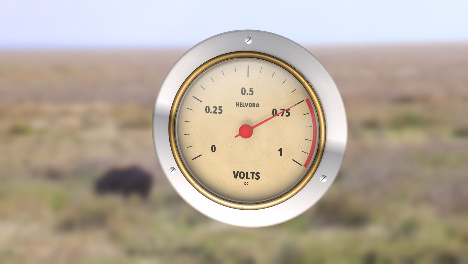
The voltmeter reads 0.75 V
